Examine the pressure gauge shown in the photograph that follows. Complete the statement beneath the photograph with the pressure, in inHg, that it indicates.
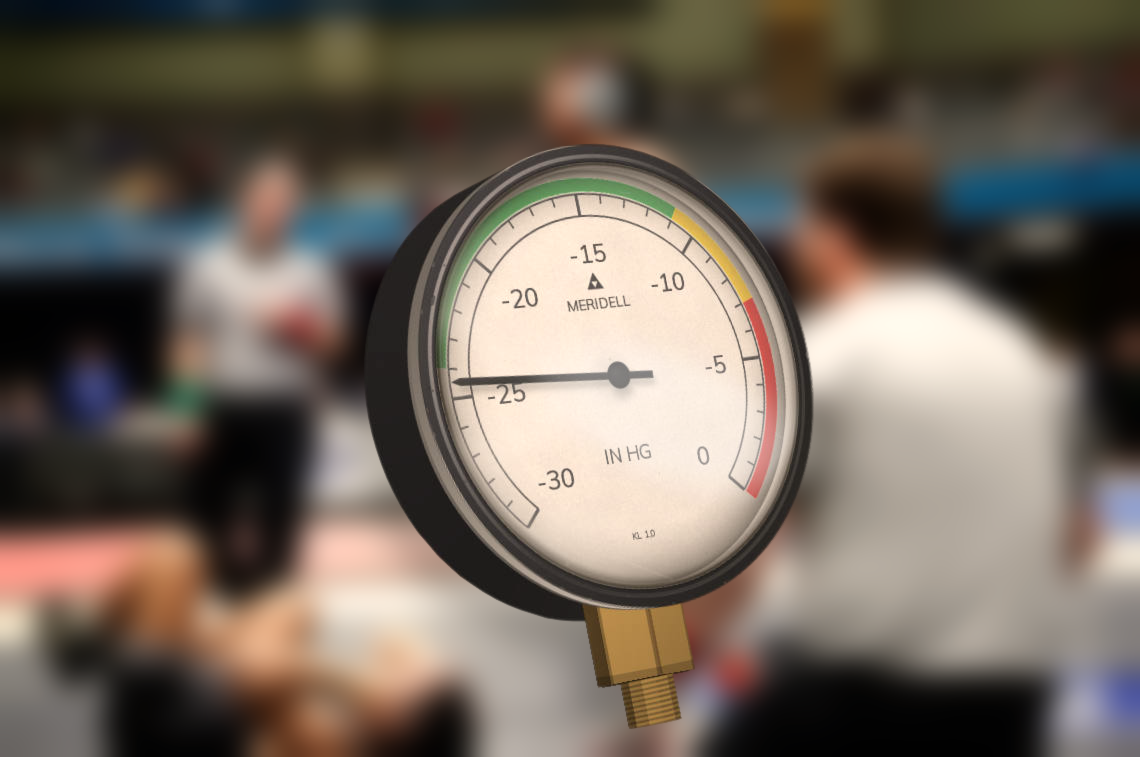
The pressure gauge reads -24.5 inHg
